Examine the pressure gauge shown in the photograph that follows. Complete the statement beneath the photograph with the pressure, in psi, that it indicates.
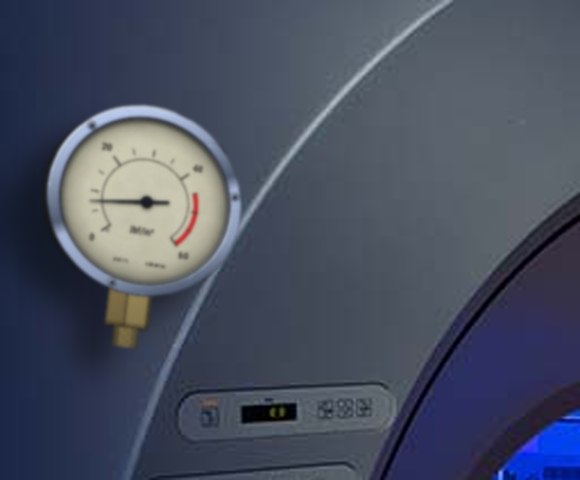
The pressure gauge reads 7.5 psi
